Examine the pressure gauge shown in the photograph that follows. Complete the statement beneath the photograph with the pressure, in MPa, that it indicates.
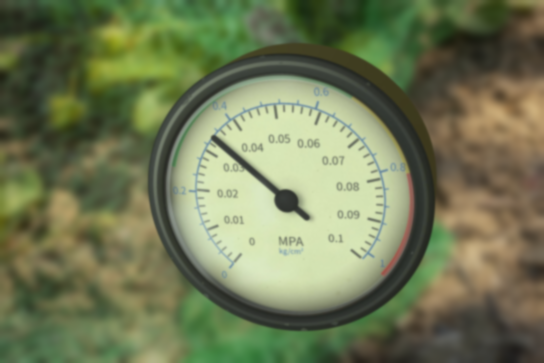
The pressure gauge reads 0.034 MPa
